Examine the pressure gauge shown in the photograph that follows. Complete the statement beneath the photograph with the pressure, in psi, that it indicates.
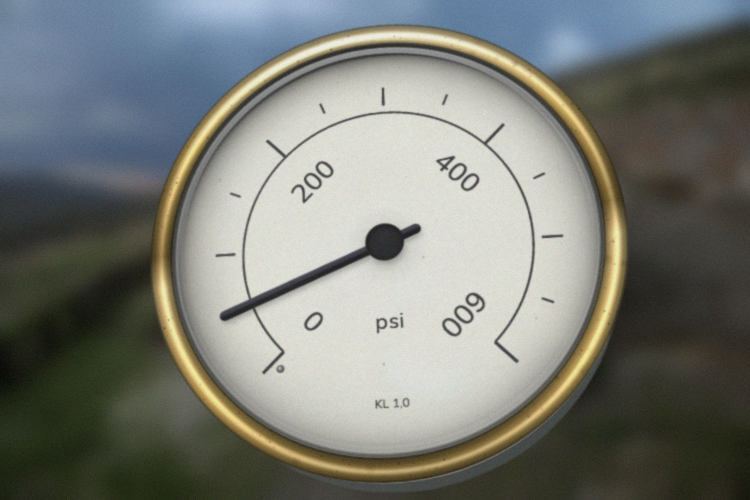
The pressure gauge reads 50 psi
